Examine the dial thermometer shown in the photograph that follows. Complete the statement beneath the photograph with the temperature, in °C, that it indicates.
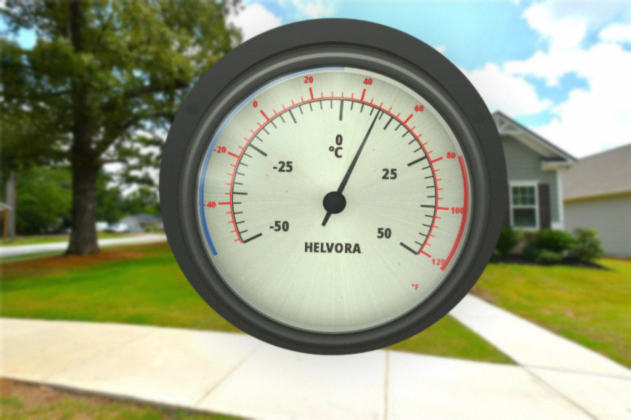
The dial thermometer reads 8.75 °C
